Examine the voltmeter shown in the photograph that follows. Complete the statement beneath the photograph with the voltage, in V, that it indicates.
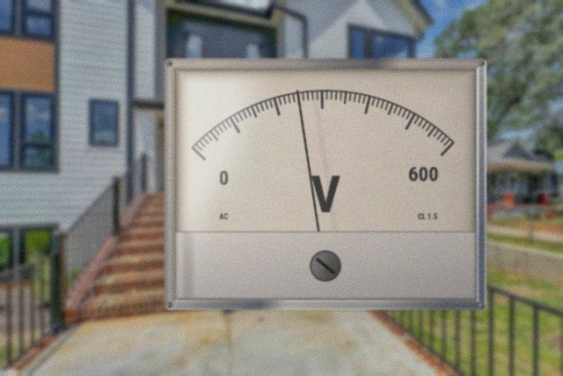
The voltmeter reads 250 V
